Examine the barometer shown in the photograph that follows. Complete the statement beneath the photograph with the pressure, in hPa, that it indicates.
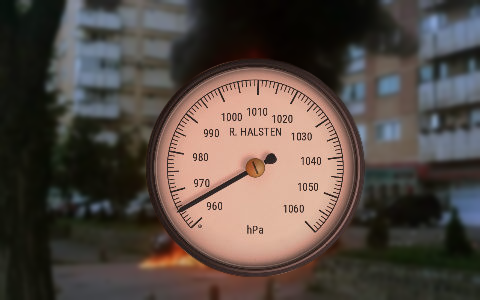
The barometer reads 965 hPa
